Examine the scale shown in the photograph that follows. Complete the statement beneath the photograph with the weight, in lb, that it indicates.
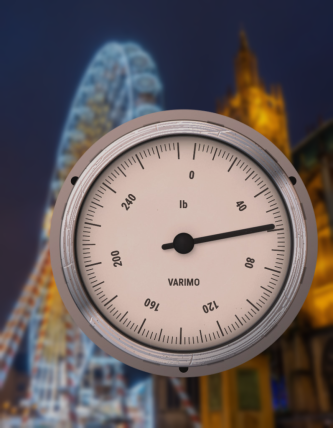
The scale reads 58 lb
